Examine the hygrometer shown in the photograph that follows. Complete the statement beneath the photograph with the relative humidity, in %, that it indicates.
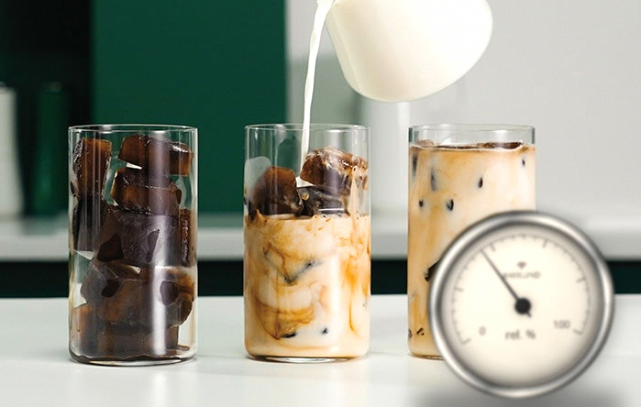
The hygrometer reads 36 %
